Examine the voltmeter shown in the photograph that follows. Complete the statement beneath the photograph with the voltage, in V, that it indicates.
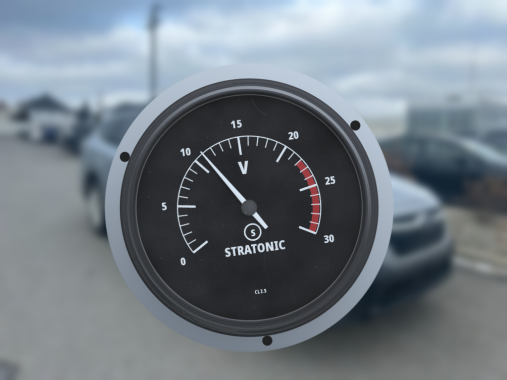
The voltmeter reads 11 V
